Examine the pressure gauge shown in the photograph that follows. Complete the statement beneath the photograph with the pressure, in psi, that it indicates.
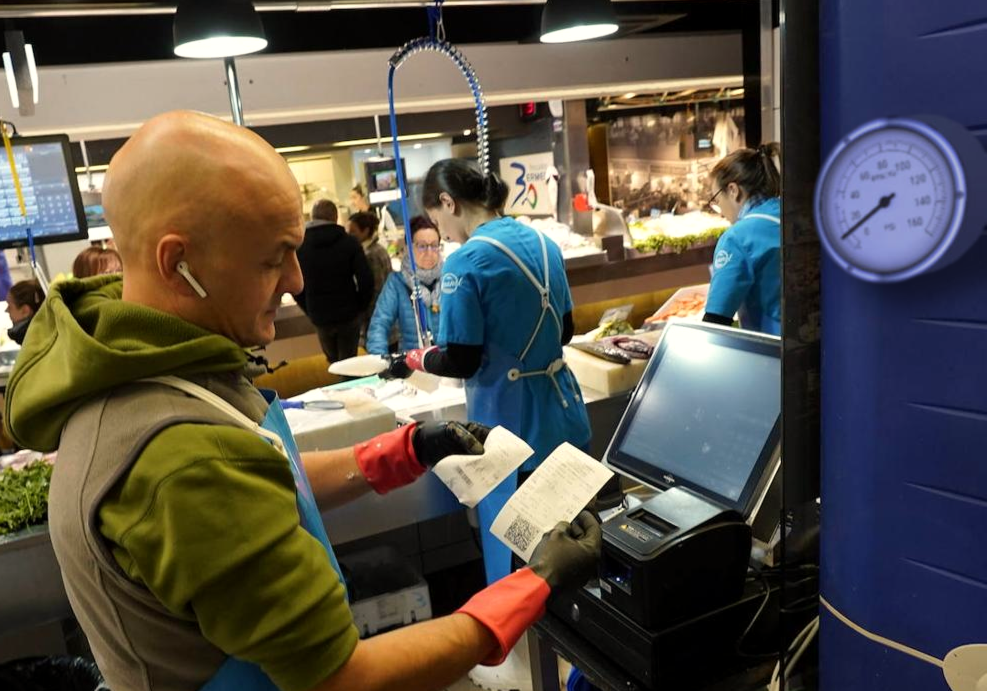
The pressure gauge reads 10 psi
